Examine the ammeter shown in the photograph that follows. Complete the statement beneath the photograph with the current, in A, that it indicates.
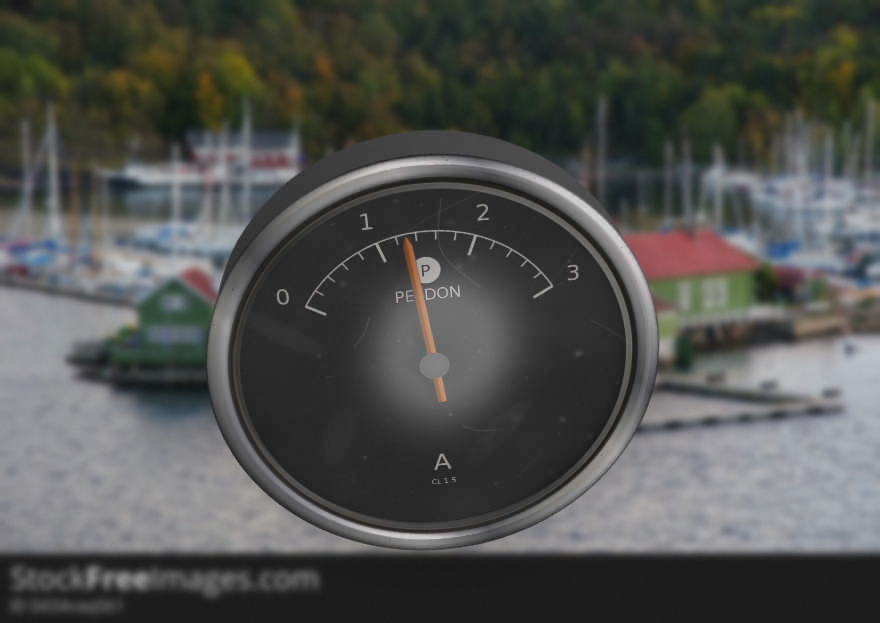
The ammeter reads 1.3 A
